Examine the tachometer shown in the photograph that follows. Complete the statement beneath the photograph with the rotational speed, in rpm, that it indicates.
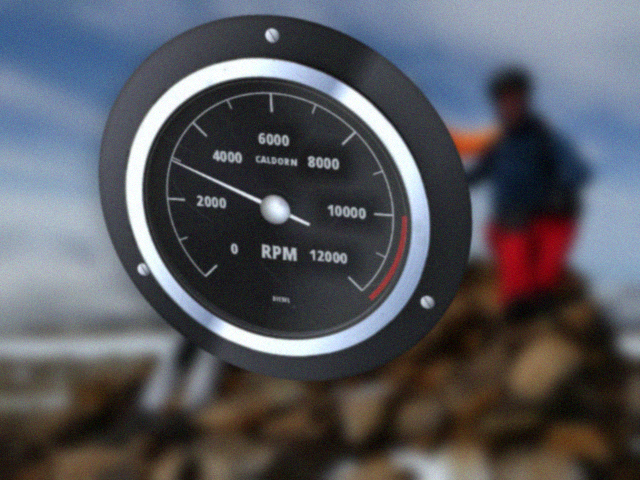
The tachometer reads 3000 rpm
